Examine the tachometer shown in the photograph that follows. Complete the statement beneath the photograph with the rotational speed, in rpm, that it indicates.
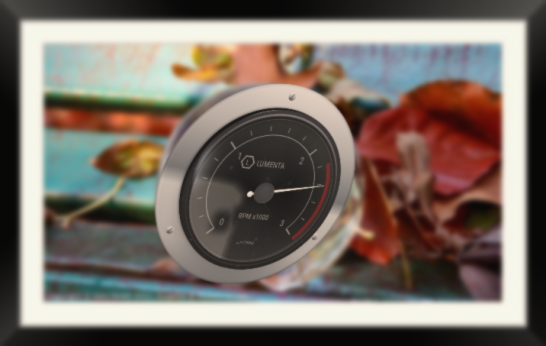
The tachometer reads 2400 rpm
